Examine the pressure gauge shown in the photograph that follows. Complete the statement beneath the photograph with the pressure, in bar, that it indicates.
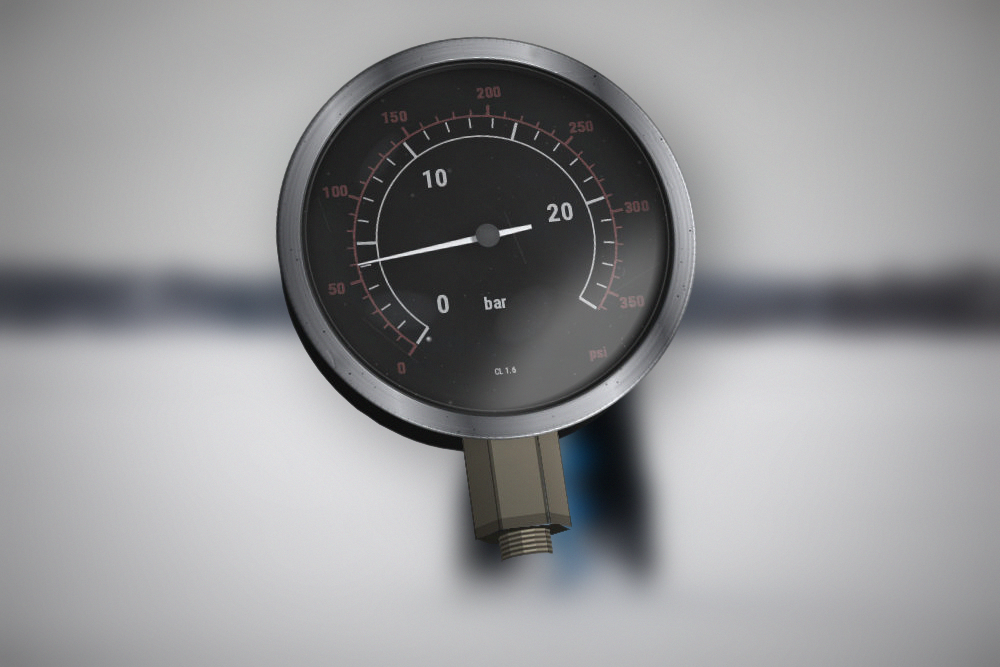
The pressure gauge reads 4 bar
